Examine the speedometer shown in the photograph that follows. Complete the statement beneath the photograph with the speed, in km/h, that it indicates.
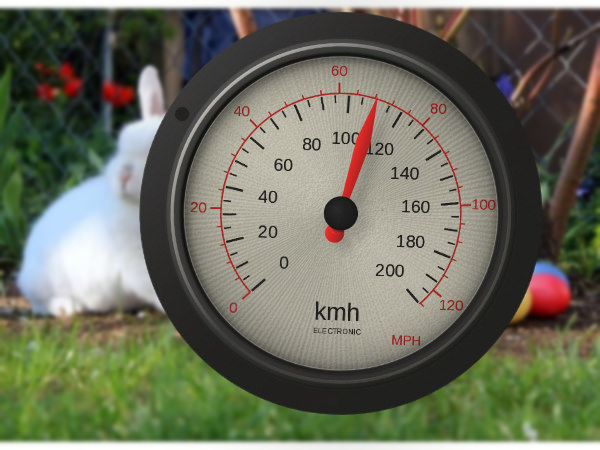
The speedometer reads 110 km/h
